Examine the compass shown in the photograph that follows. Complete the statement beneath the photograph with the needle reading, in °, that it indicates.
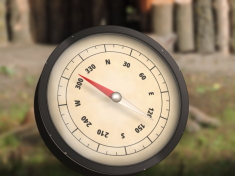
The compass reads 310 °
